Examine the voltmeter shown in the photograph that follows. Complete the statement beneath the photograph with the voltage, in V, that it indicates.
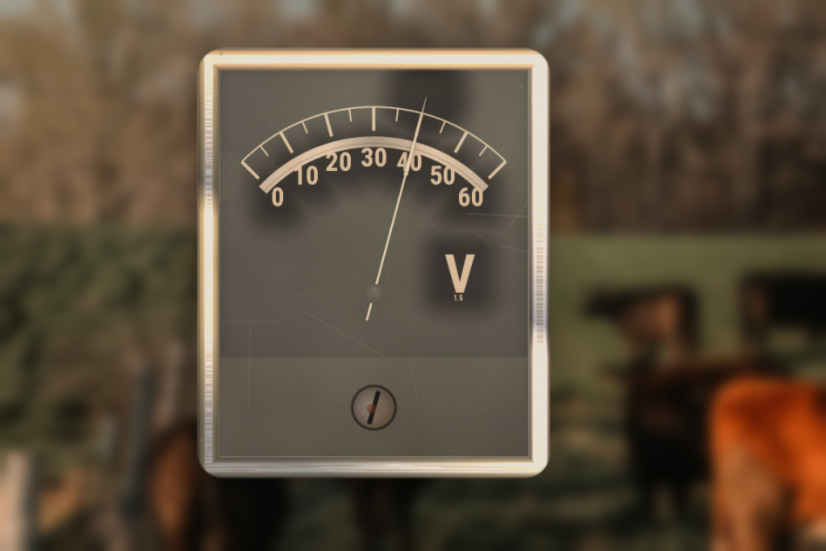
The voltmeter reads 40 V
